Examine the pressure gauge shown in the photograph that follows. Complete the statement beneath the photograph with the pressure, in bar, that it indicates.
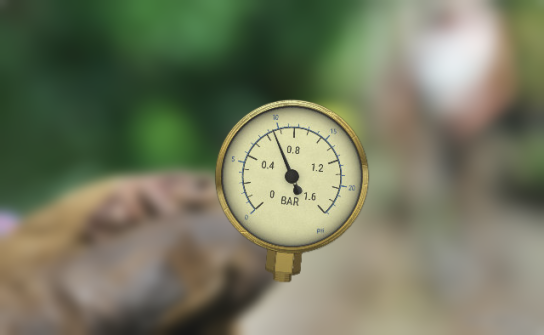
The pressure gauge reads 0.65 bar
